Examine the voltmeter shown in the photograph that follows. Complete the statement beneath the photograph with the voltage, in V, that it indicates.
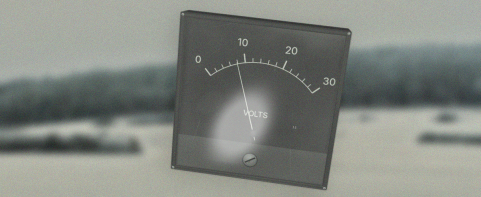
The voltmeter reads 8 V
